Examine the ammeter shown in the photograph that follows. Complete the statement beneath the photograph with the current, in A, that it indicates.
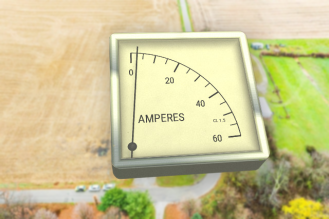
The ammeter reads 2.5 A
